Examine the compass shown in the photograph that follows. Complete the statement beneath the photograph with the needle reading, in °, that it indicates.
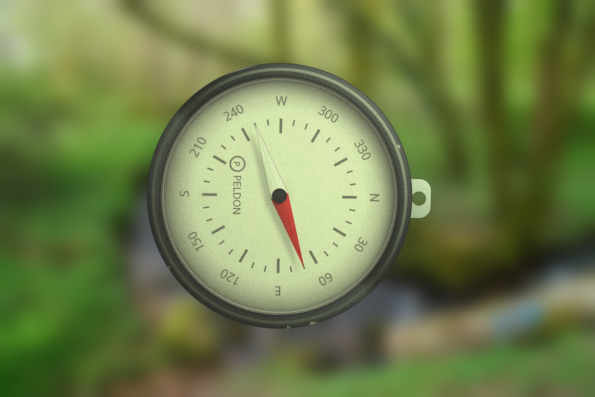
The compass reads 70 °
